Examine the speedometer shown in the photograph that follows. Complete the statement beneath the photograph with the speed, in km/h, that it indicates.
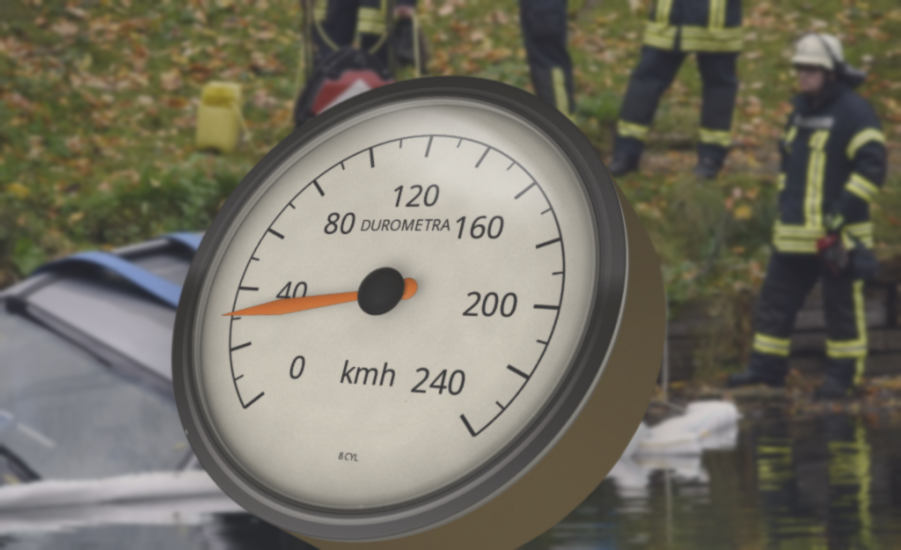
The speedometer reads 30 km/h
